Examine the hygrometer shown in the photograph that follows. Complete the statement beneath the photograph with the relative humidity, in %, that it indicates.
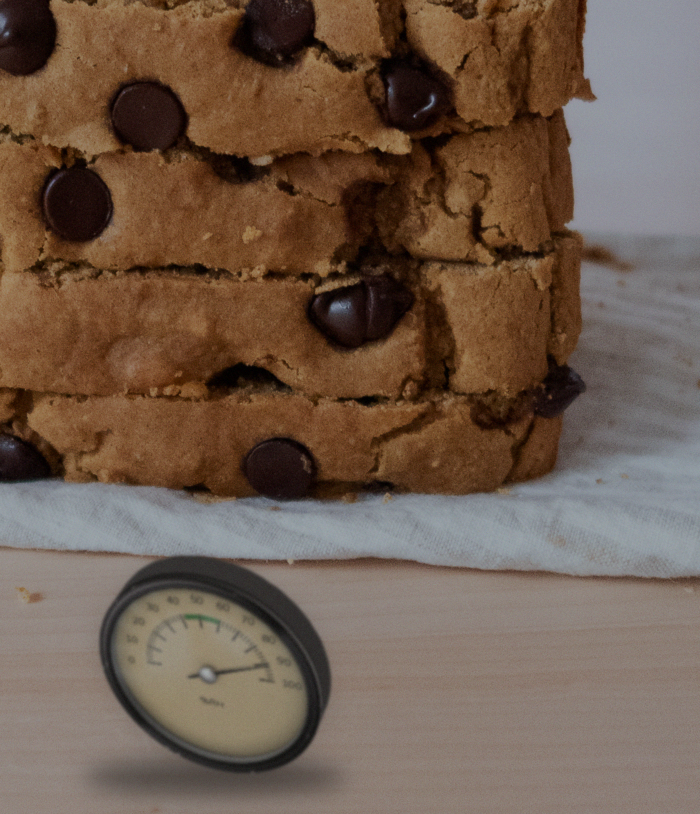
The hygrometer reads 90 %
